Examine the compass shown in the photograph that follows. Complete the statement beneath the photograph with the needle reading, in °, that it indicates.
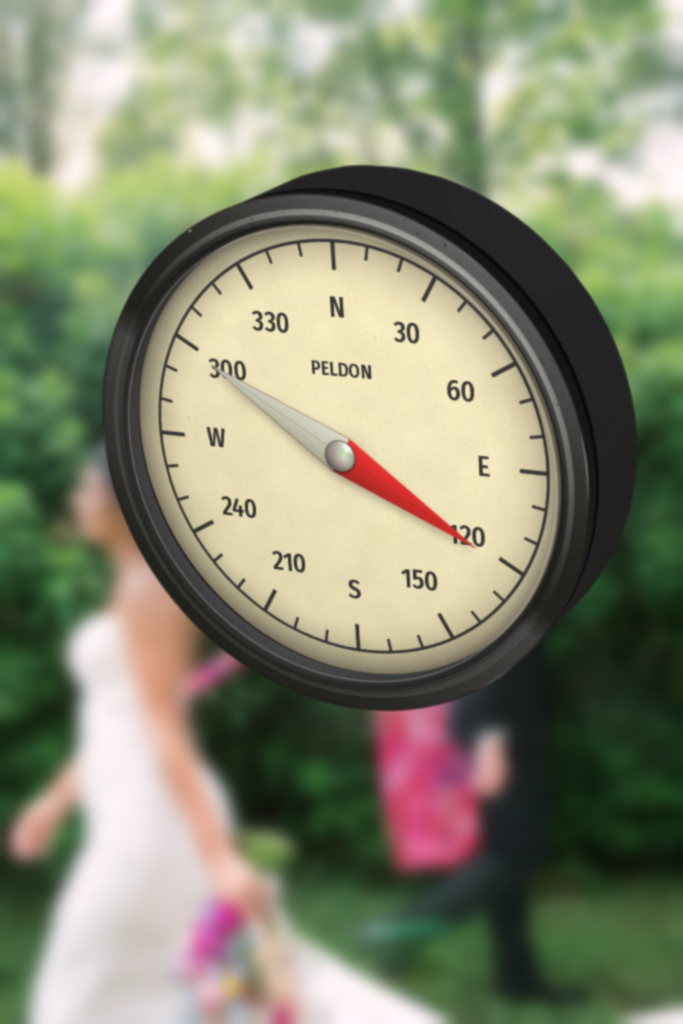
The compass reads 120 °
